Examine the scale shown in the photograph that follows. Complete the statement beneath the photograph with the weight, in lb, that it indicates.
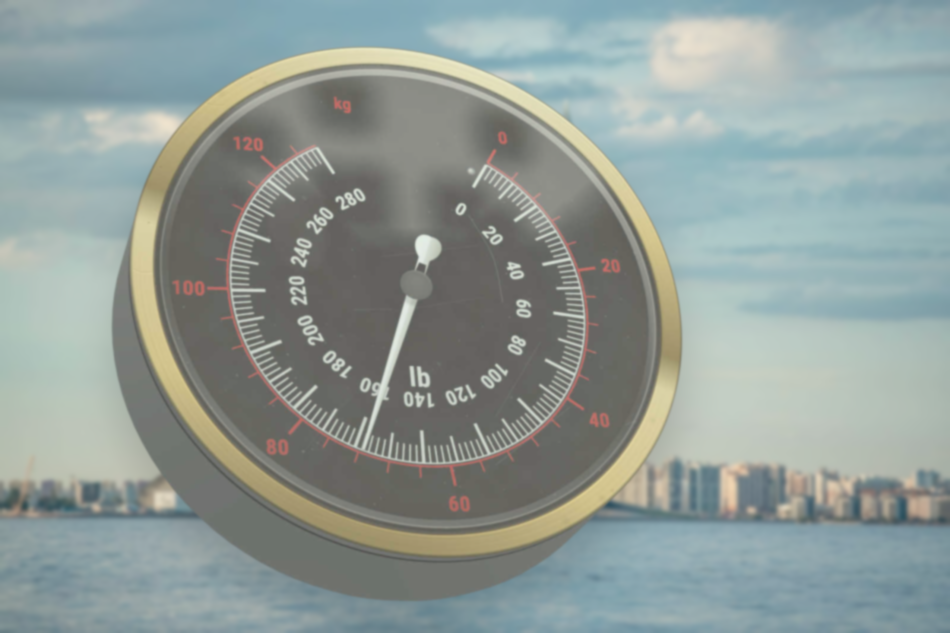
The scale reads 158 lb
